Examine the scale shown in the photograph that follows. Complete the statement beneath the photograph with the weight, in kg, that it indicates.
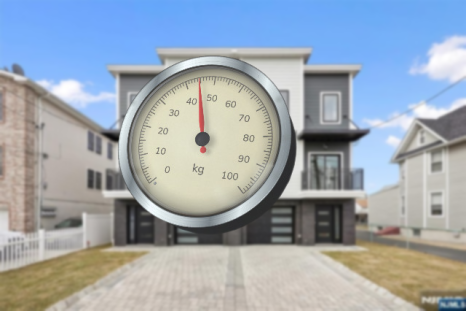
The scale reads 45 kg
